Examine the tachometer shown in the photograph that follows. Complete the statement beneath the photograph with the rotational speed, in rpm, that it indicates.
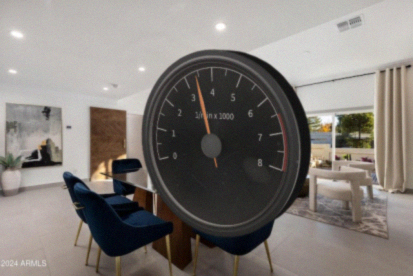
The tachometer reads 3500 rpm
